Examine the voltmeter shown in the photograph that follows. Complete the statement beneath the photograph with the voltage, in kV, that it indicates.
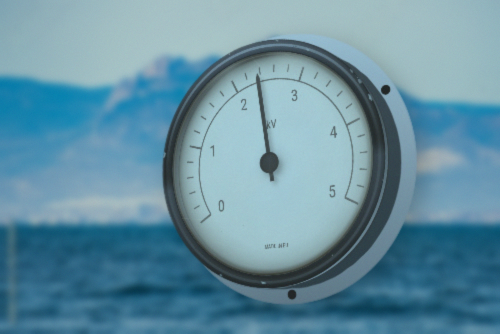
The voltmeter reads 2.4 kV
